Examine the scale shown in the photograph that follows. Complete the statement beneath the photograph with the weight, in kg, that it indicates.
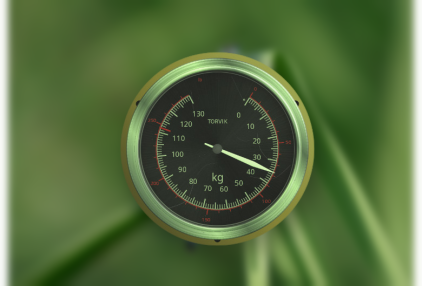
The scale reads 35 kg
